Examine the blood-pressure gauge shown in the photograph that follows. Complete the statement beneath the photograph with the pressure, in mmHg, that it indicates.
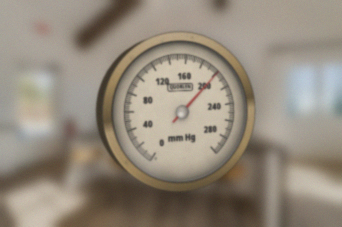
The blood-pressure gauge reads 200 mmHg
